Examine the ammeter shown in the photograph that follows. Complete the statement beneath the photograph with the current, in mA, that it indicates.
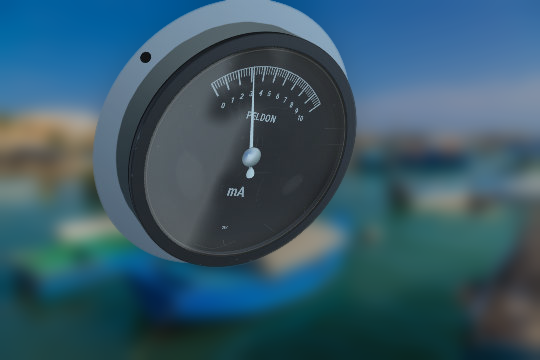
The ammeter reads 3 mA
